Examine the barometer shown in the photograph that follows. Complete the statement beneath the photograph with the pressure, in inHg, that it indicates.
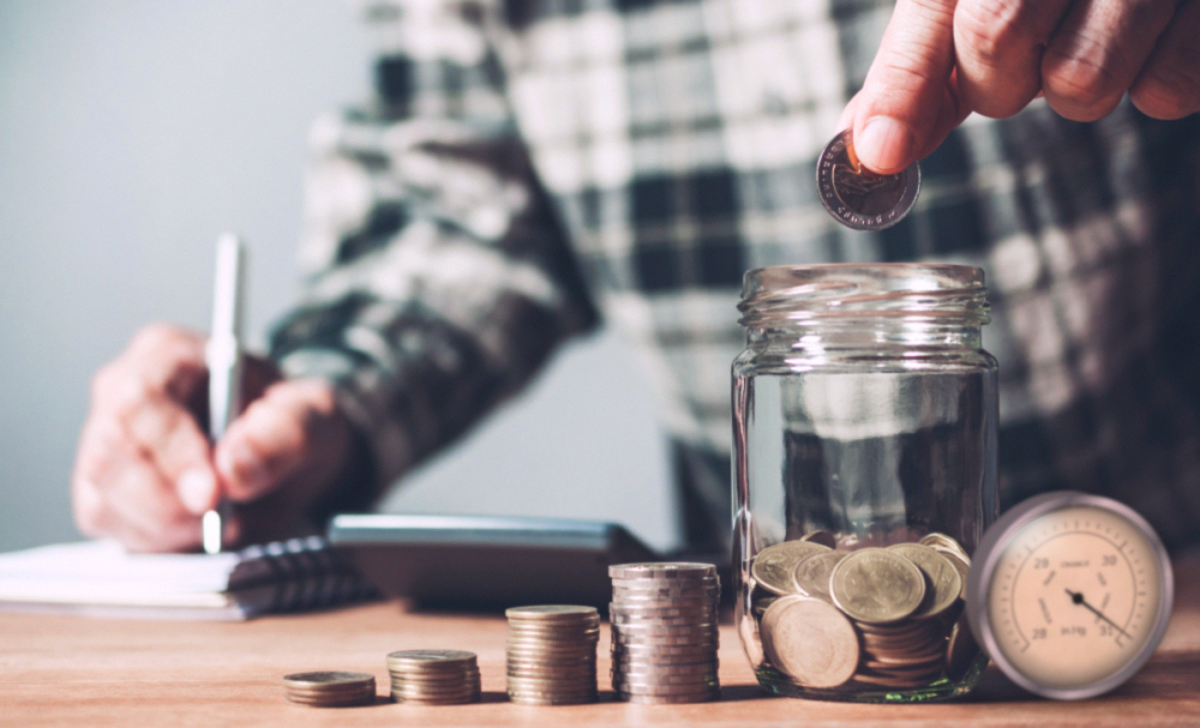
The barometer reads 30.9 inHg
